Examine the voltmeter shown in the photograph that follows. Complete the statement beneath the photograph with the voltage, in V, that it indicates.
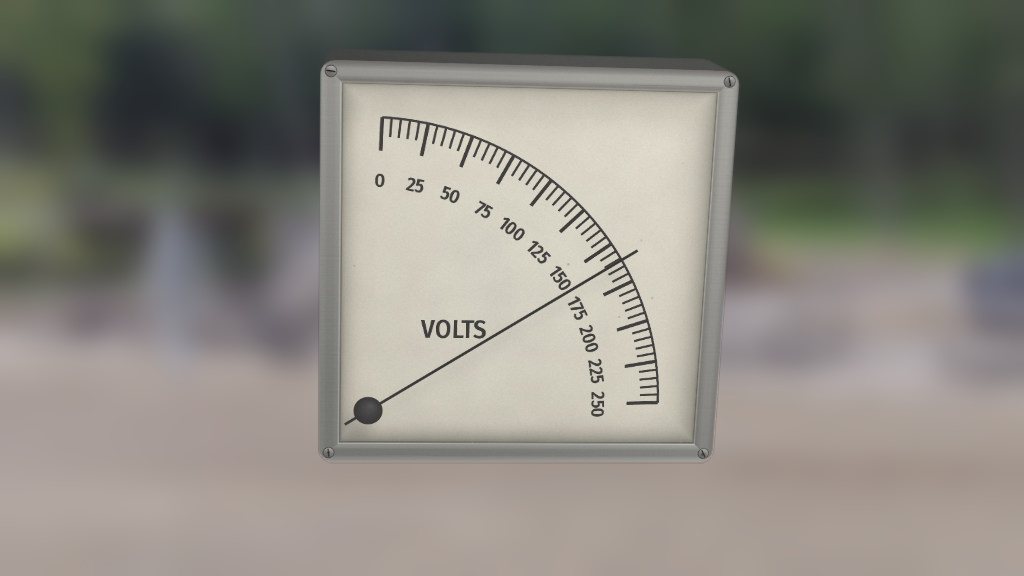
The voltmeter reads 160 V
